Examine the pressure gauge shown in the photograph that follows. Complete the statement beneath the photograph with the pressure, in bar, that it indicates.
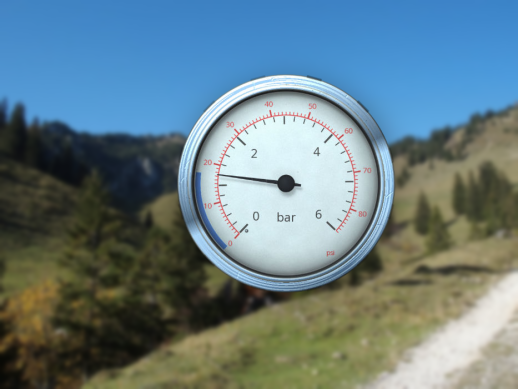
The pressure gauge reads 1.2 bar
